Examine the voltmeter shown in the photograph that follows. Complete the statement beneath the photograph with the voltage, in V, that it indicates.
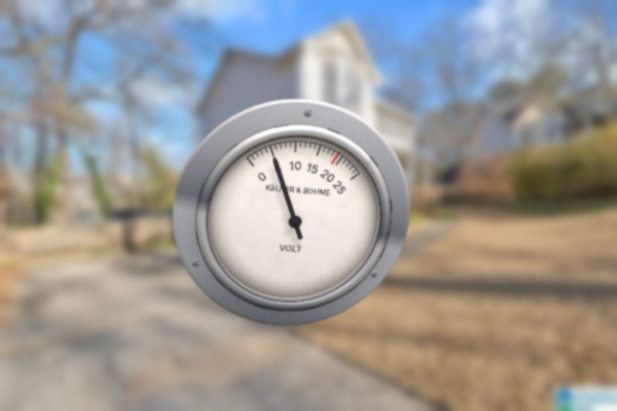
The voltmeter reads 5 V
